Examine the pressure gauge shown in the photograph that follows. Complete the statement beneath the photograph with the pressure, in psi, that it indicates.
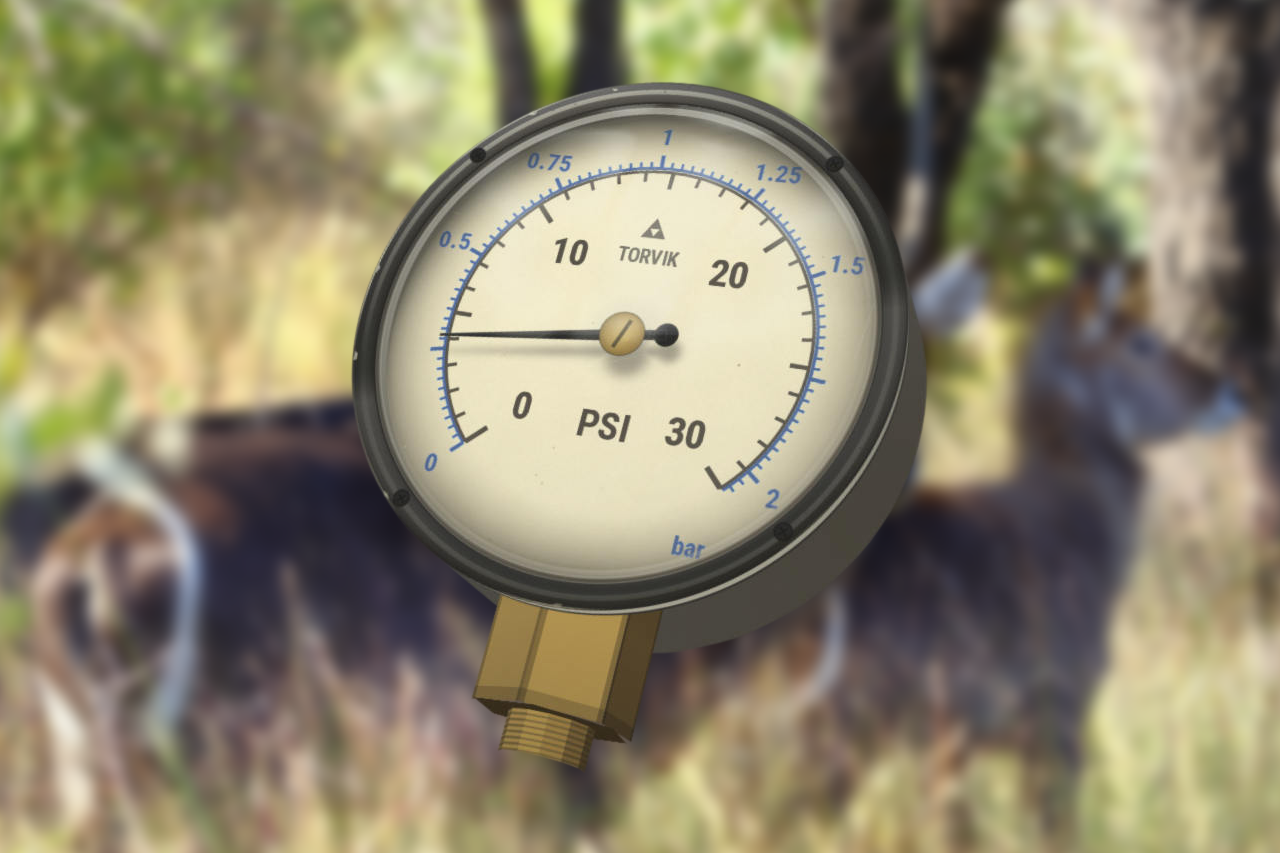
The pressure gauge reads 4 psi
